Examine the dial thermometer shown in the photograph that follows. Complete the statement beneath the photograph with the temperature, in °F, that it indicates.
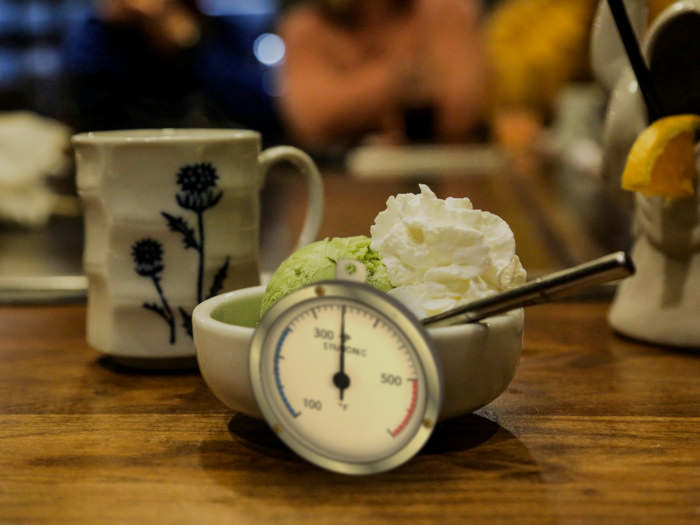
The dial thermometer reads 350 °F
